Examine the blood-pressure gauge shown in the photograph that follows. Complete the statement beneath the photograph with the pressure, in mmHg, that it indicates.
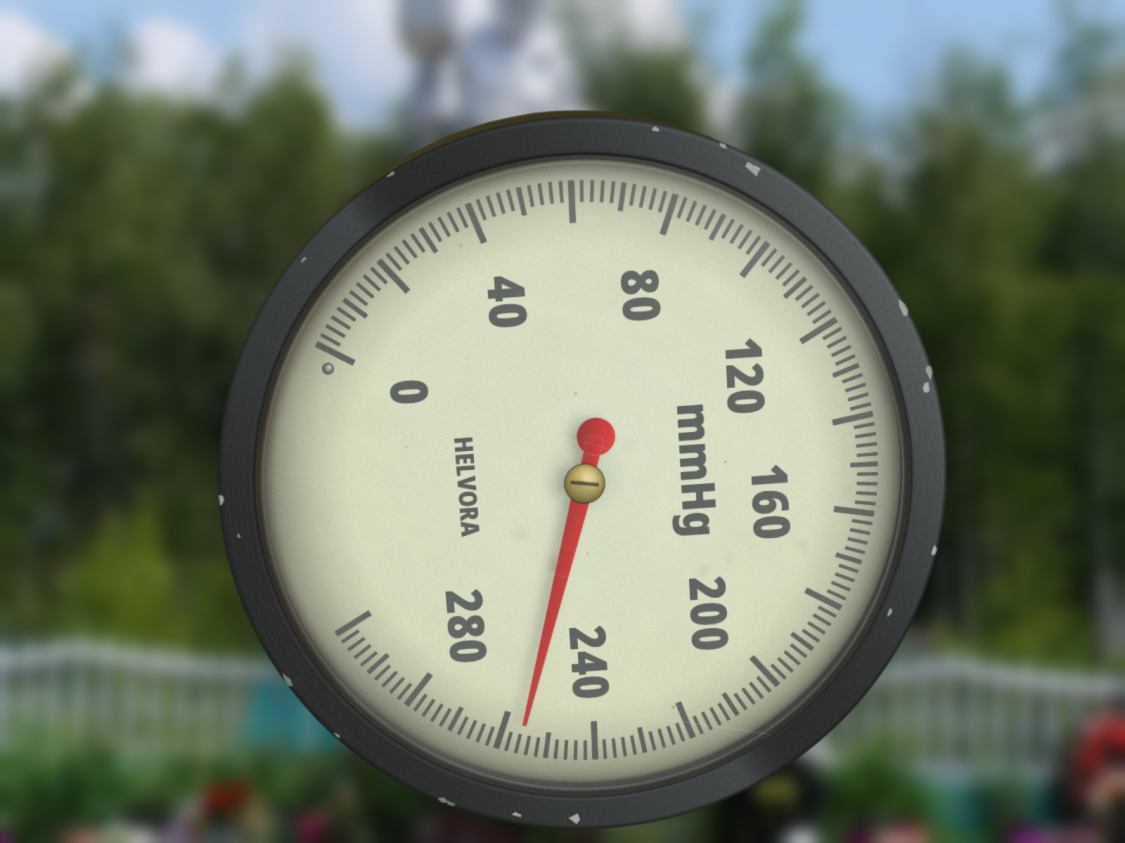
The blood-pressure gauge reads 256 mmHg
